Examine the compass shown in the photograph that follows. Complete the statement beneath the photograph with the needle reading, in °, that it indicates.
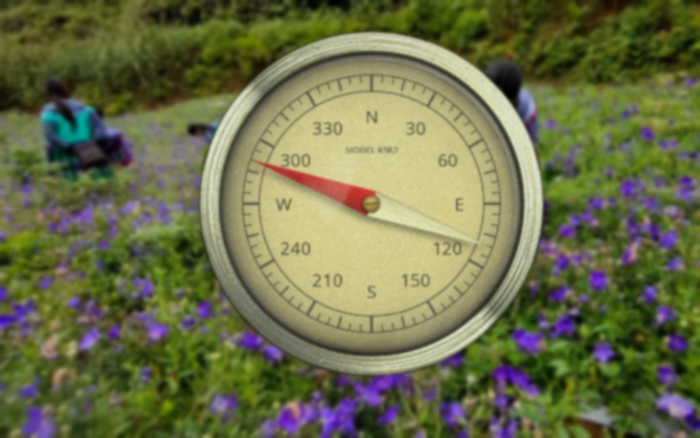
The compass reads 290 °
